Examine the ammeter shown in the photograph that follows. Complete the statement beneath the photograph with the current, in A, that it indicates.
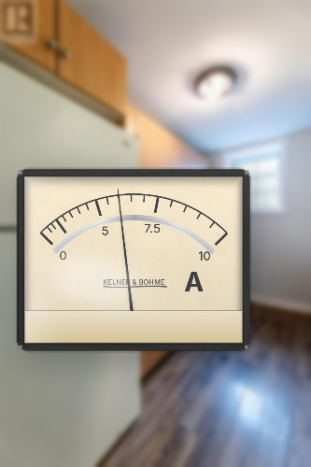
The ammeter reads 6 A
